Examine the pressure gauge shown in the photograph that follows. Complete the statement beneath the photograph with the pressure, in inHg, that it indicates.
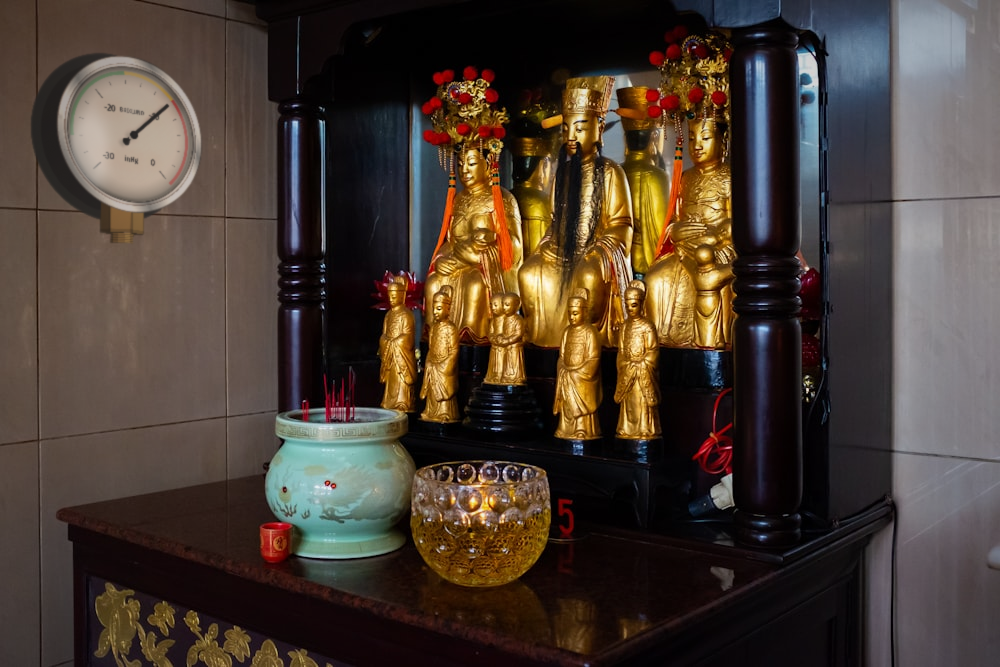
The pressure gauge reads -10 inHg
